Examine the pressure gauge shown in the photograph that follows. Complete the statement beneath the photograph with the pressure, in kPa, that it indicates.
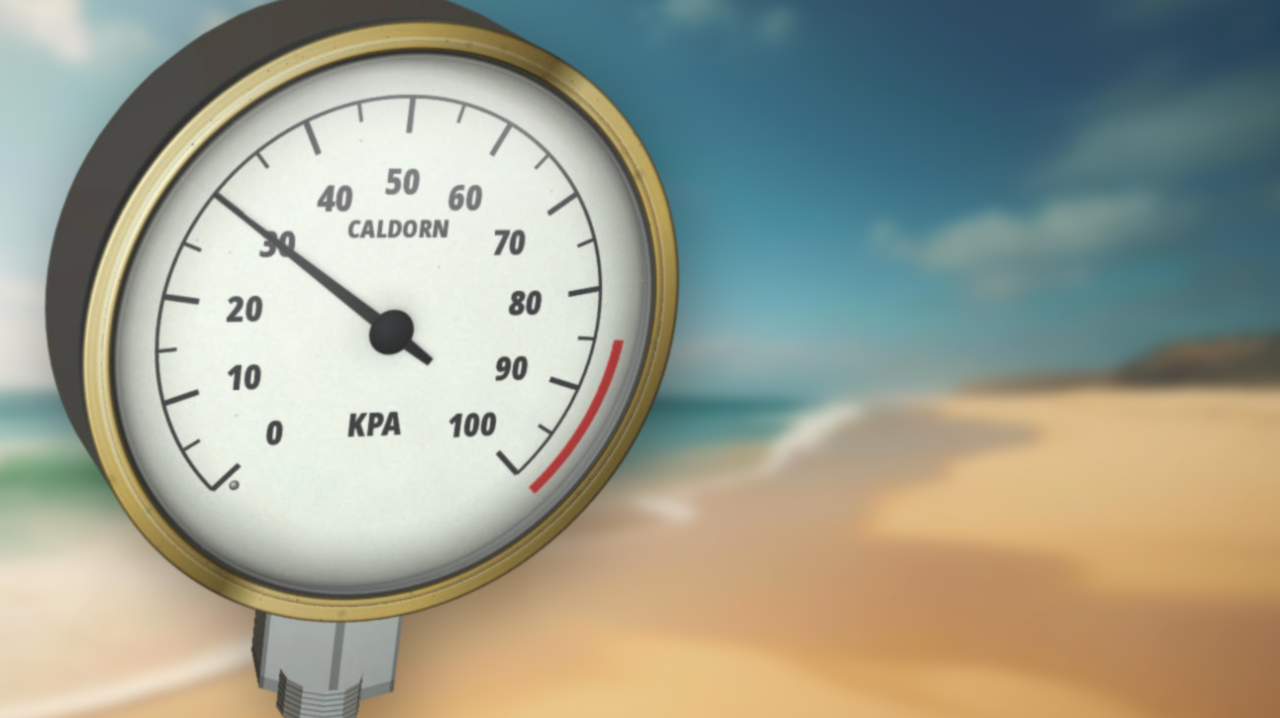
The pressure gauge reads 30 kPa
